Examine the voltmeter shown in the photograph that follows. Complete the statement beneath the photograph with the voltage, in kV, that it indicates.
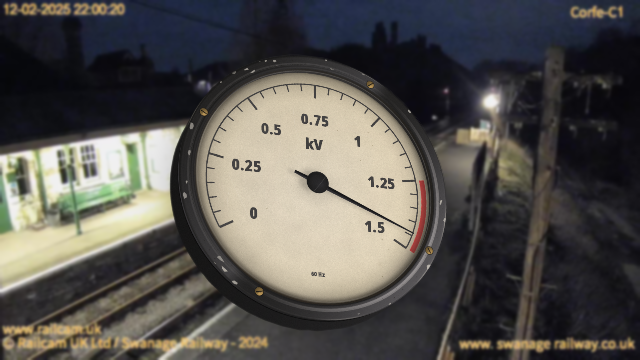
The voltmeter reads 1.45 kV
